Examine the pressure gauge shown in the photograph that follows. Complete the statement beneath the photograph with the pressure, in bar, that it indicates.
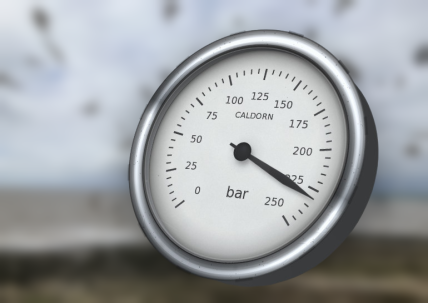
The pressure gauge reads 230 bar
